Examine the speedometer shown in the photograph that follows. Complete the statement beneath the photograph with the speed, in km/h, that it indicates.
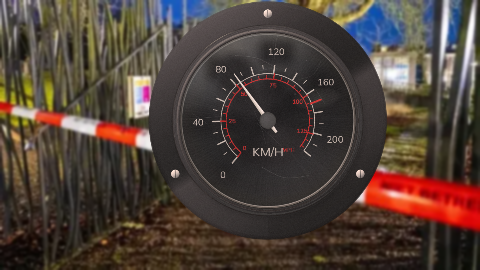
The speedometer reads 85 km/h
